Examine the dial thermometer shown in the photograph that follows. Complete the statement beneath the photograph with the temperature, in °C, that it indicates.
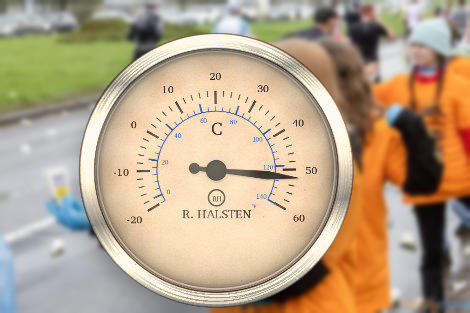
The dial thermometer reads 52 °C
